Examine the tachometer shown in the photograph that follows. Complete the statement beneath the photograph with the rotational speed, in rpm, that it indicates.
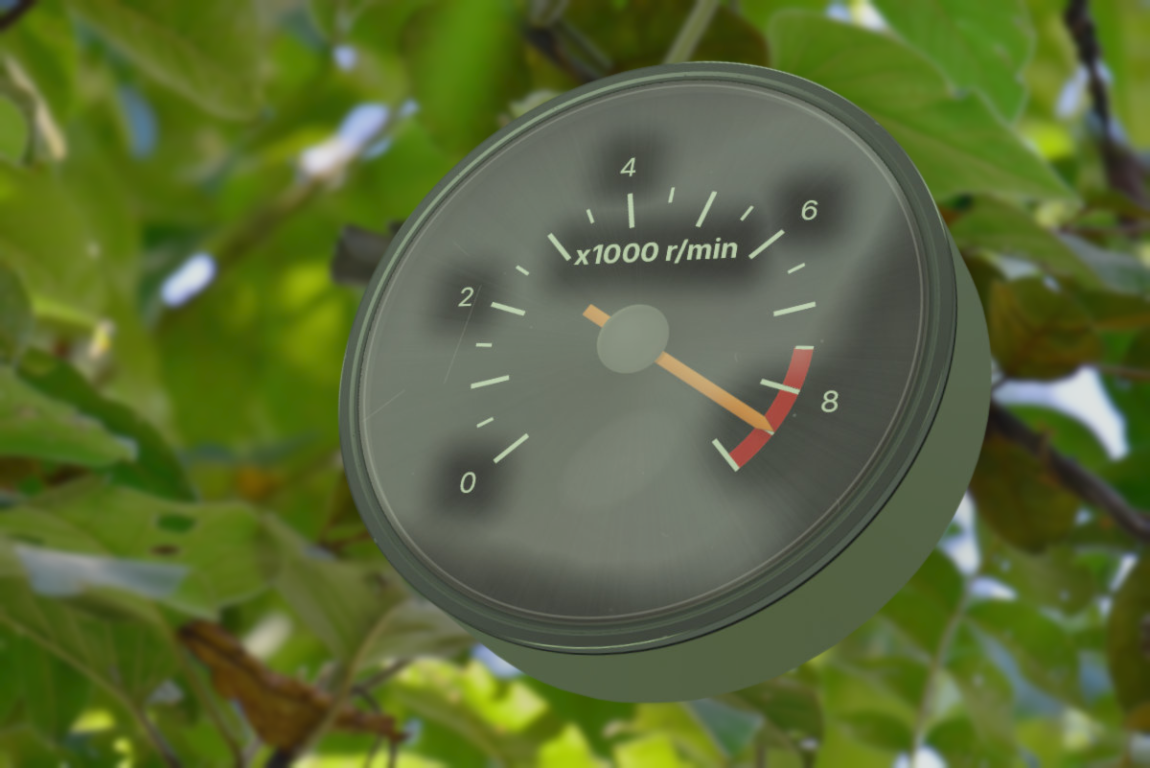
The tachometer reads 8500 rpm
